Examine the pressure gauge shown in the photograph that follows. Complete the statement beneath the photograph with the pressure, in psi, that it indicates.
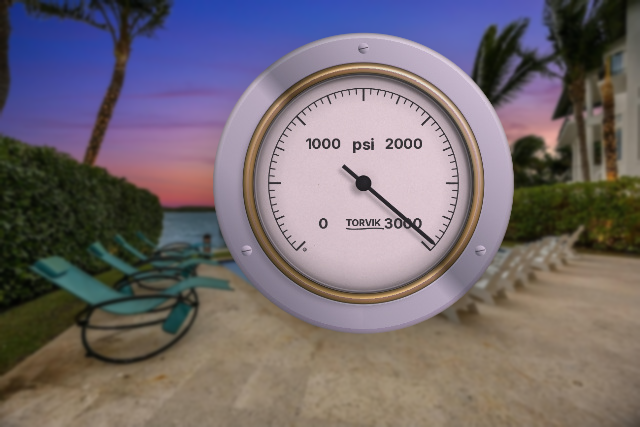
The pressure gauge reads 2950 psi
